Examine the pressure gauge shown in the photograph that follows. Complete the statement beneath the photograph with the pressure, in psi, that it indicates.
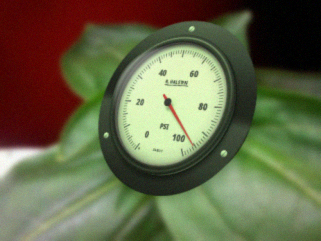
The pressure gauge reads 95 psi
